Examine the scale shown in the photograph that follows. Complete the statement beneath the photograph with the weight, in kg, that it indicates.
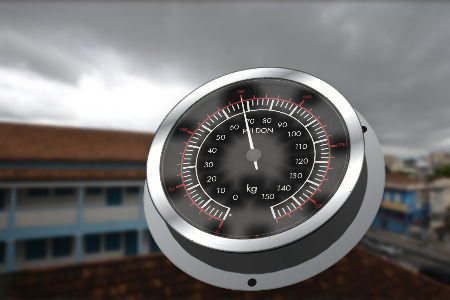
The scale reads 68 kg
